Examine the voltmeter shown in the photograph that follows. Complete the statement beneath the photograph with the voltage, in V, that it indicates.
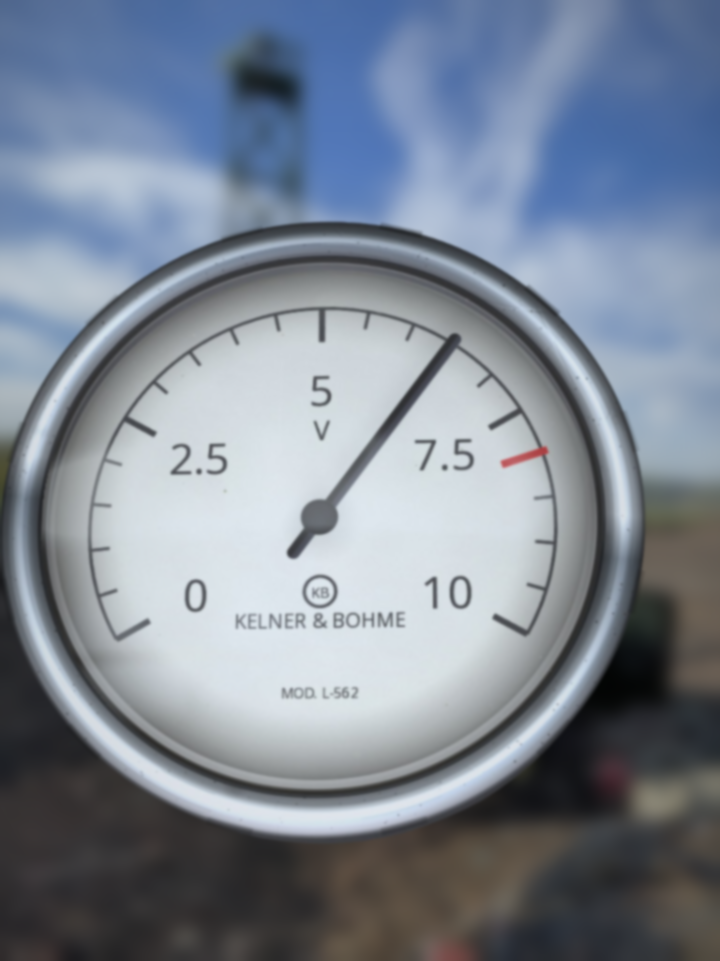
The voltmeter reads 6.5 V
